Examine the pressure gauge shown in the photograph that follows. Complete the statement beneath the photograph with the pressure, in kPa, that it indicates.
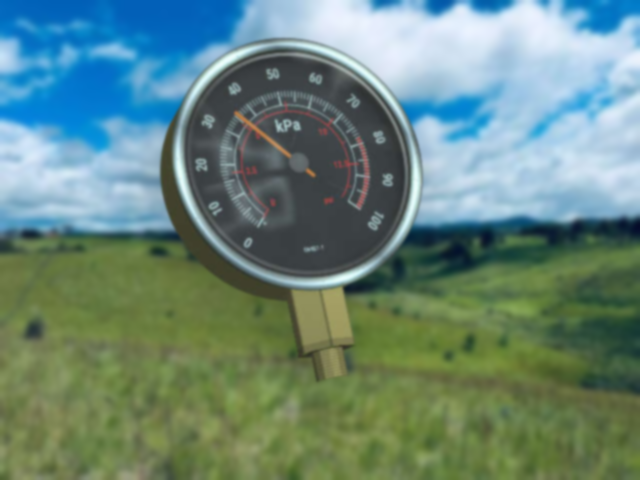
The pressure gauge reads 35 kPa
